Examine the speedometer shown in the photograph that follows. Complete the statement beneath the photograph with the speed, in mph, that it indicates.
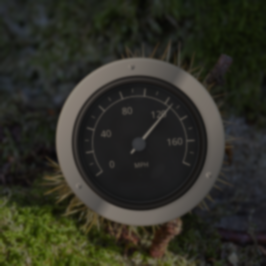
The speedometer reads 125 mph
